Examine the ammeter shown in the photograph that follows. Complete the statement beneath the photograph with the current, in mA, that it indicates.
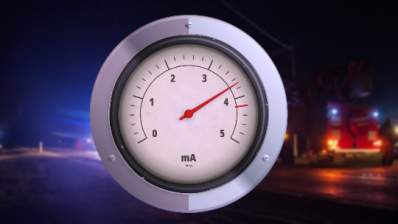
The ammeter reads 3.7 mA
